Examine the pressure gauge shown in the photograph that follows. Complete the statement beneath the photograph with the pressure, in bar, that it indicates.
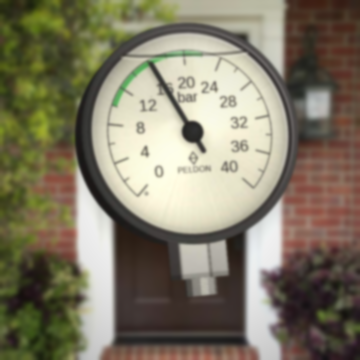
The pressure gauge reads 16 bar
